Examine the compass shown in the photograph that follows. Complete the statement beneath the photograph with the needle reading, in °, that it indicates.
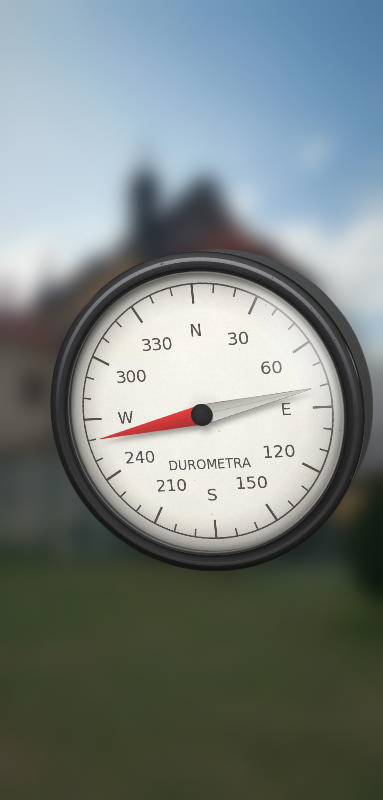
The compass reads 260 °
